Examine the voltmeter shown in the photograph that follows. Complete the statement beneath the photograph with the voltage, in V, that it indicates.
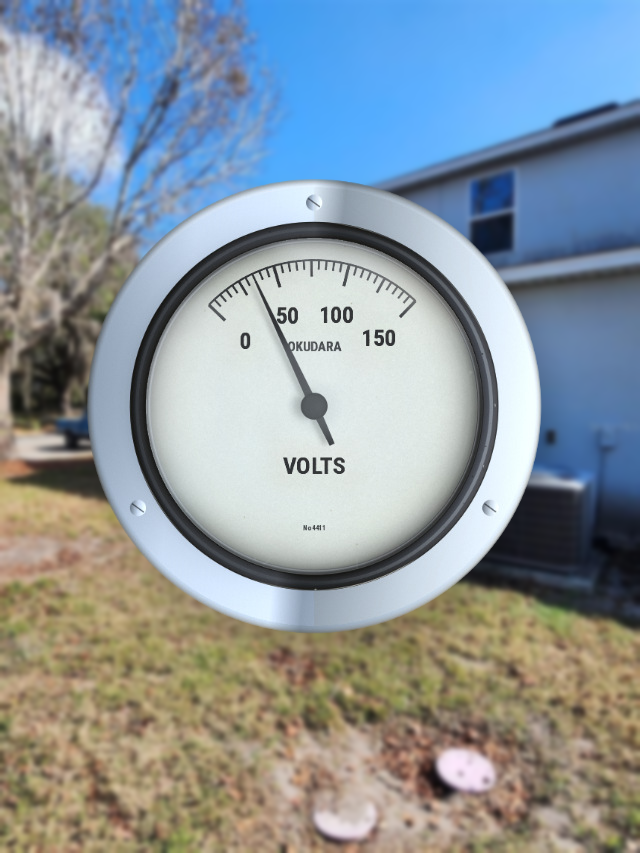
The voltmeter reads 35 V
